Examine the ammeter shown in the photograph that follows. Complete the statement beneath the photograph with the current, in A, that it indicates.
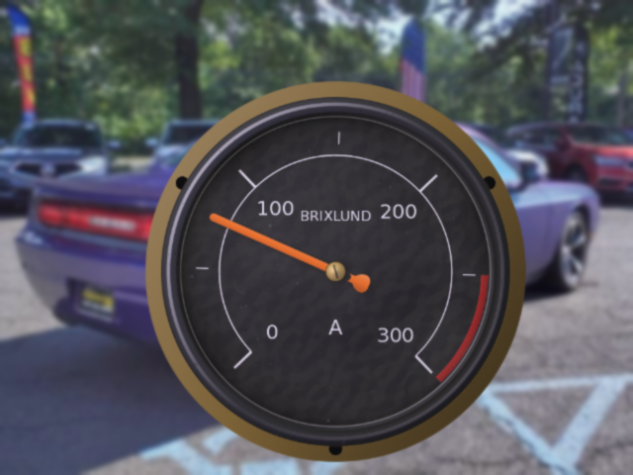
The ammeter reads 75 A
